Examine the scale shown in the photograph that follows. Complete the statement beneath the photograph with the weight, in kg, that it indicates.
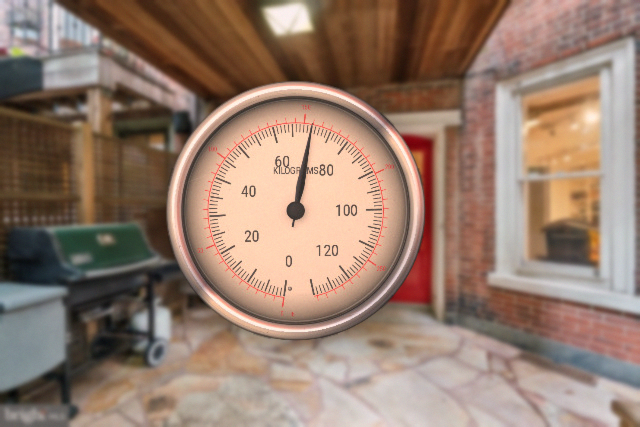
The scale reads 70 kg
